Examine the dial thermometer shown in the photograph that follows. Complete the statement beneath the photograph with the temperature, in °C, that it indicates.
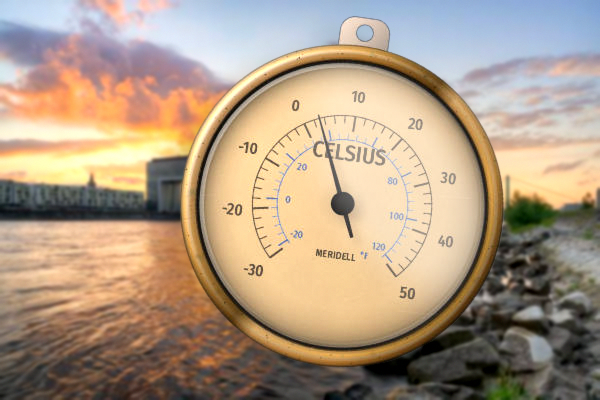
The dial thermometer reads 3 °C
